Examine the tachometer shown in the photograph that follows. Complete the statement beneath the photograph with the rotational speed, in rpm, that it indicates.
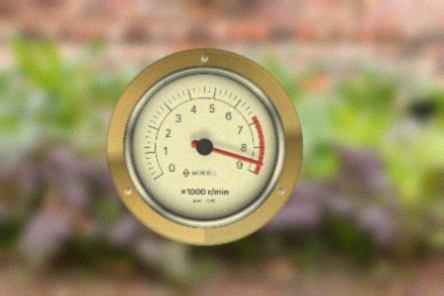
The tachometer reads 8600 rpm
